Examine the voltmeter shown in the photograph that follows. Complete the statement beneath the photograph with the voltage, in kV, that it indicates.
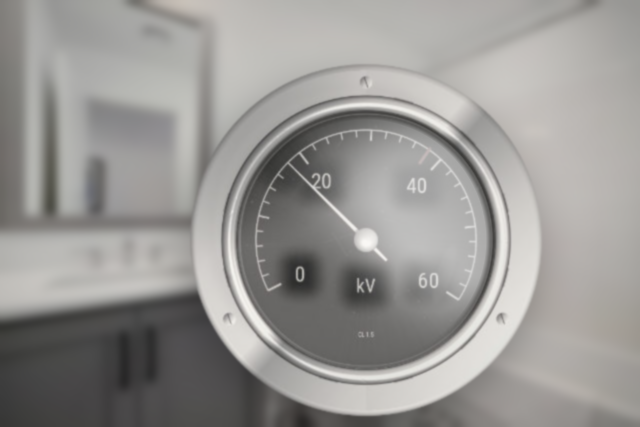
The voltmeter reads 18 kV
